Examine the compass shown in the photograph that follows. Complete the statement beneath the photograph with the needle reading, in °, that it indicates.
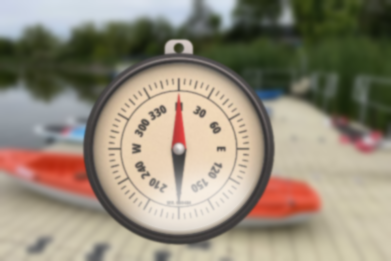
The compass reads 0 °
